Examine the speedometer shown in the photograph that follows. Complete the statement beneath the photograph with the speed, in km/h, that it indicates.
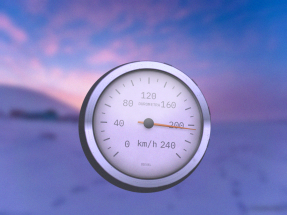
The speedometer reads 205 km/h
